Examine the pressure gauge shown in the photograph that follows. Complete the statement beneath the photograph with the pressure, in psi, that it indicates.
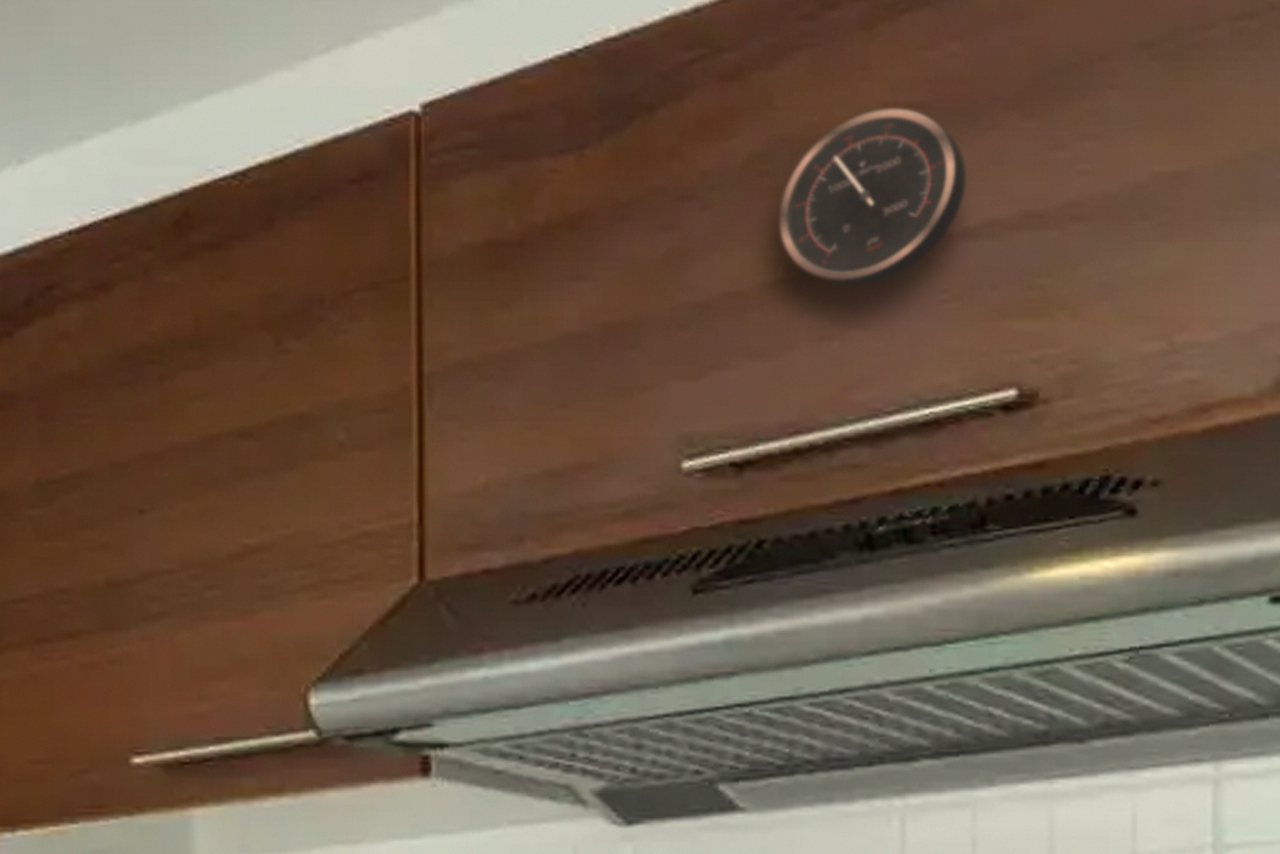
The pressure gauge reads 1250 psi
